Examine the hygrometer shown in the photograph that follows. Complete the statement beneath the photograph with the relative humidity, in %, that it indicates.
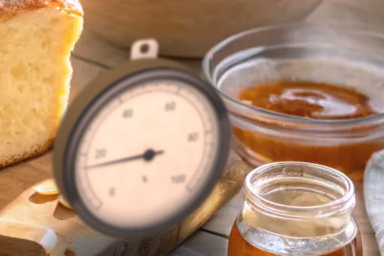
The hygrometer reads 16 %
